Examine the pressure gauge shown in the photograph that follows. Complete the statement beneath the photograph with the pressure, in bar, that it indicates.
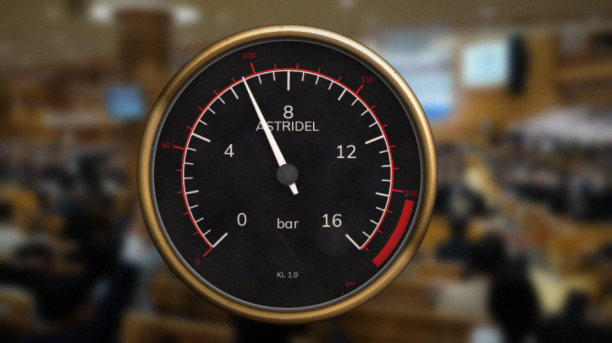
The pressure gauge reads 6.5 bar
